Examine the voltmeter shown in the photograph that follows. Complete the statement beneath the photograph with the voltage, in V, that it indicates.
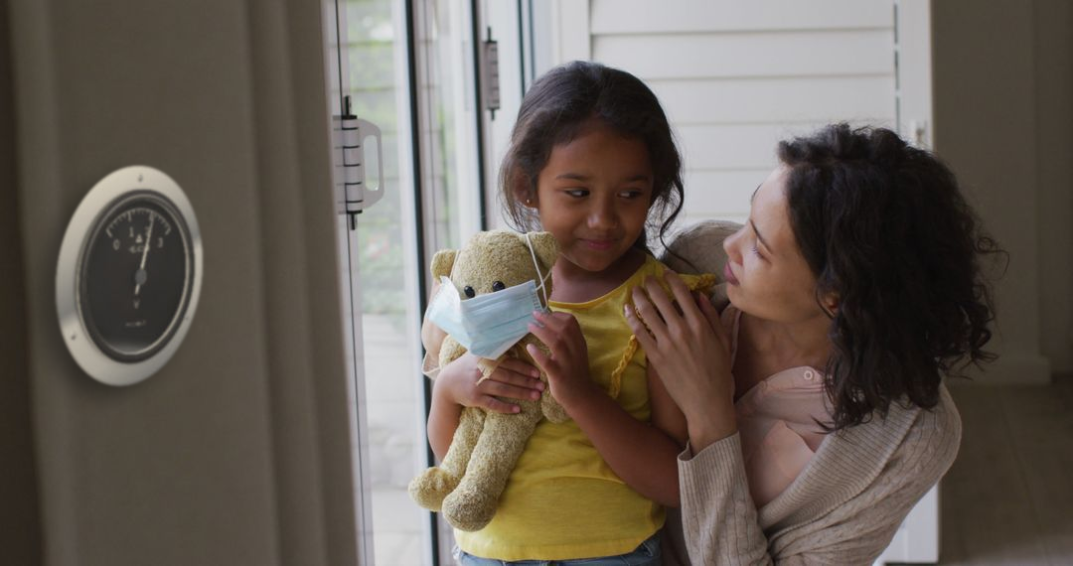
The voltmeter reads 2 V
